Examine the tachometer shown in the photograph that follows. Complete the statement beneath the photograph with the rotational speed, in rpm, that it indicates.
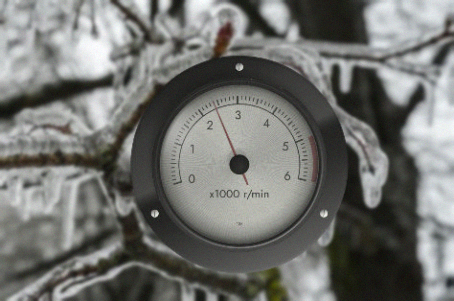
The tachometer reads 2400 rpm
